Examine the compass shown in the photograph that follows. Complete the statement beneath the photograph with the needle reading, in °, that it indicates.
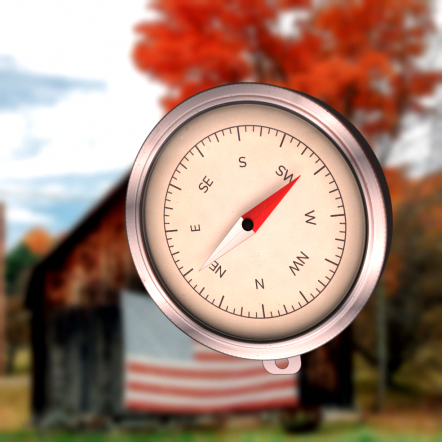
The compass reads 235 °
